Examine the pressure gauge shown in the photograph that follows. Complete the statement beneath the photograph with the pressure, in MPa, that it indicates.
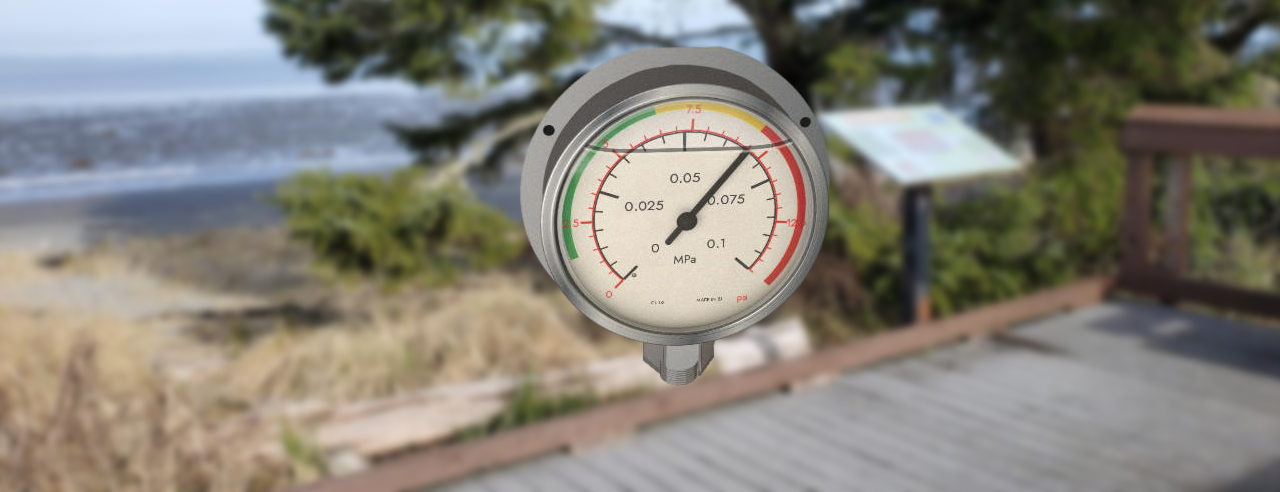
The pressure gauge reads 0.065 MPa
